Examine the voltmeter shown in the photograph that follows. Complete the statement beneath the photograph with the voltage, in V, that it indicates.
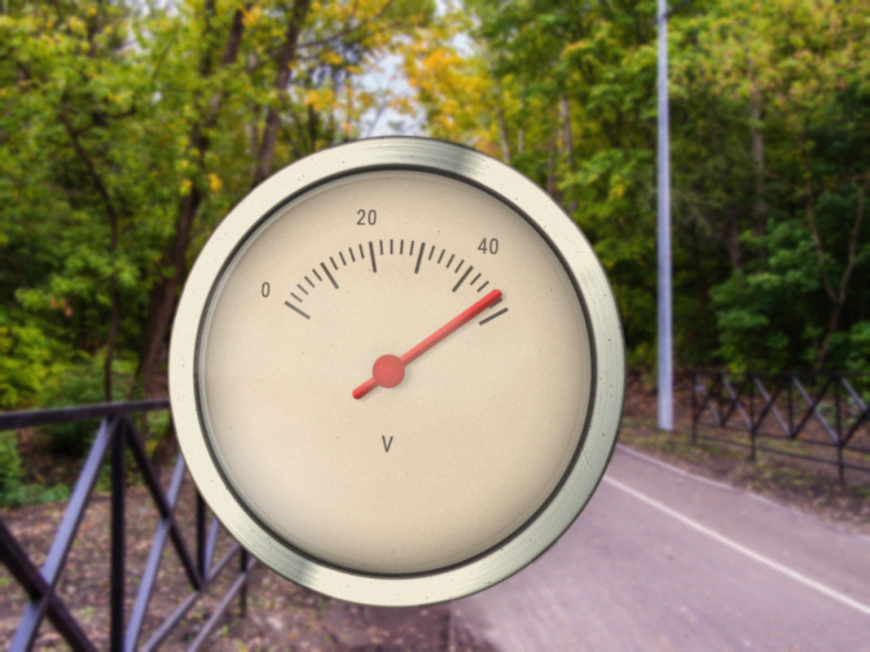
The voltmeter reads 47 V
